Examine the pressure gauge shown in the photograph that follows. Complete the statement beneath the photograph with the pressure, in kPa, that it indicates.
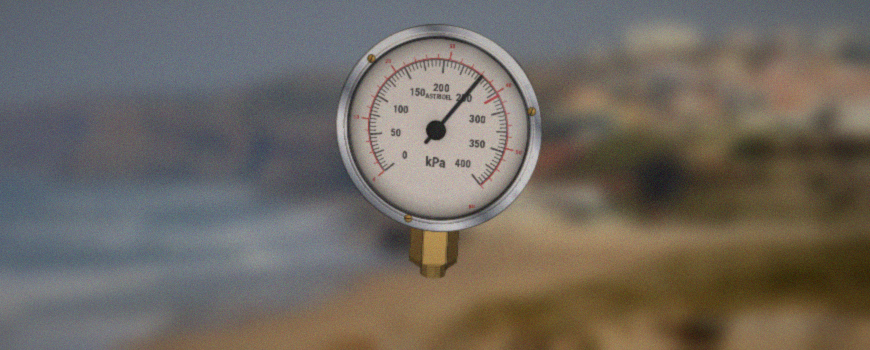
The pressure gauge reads 250 kPa
